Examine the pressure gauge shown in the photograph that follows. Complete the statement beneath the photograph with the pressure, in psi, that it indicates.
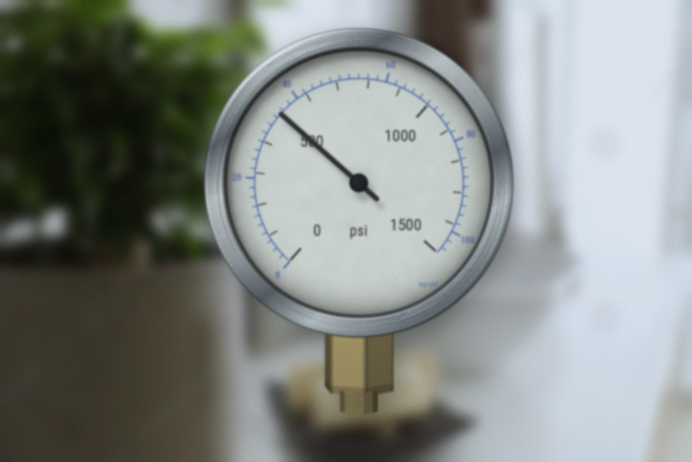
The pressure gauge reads 500 psi
